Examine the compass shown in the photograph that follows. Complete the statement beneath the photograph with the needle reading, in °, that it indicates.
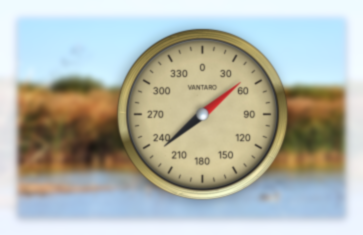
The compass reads 50 °
